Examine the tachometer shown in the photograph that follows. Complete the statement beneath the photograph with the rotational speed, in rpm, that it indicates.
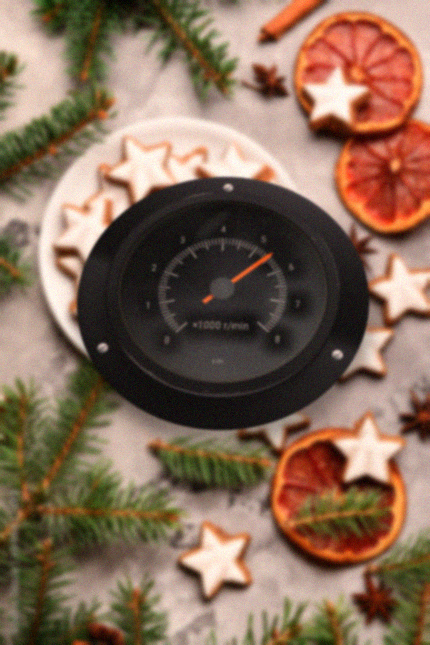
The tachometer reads 5500 rpm
